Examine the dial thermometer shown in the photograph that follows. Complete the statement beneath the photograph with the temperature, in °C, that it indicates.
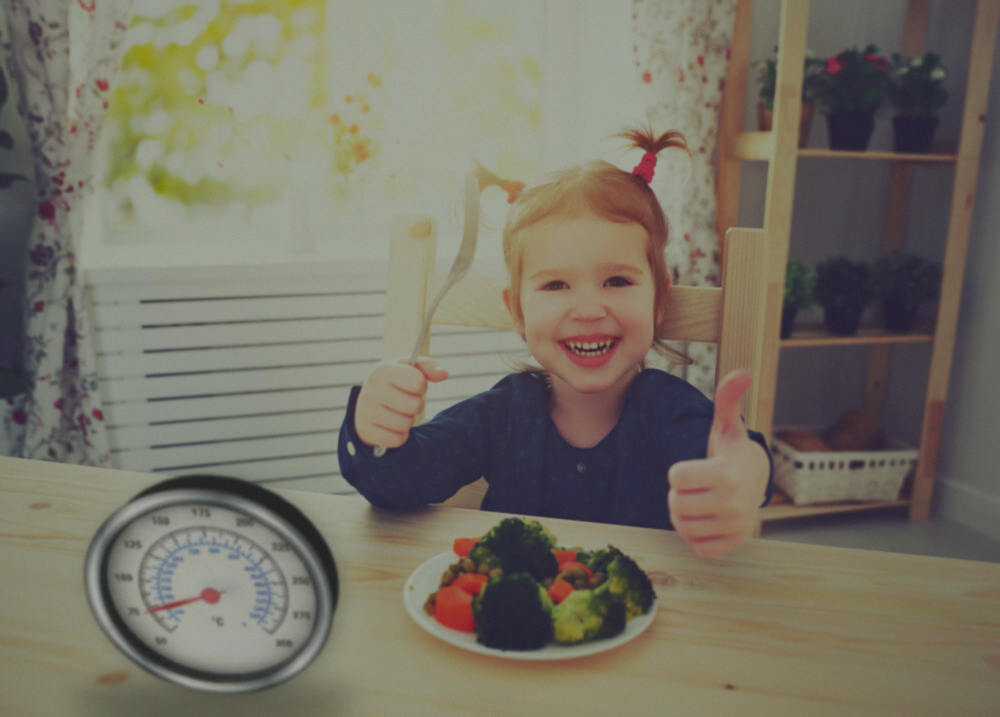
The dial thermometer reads 75 °C
